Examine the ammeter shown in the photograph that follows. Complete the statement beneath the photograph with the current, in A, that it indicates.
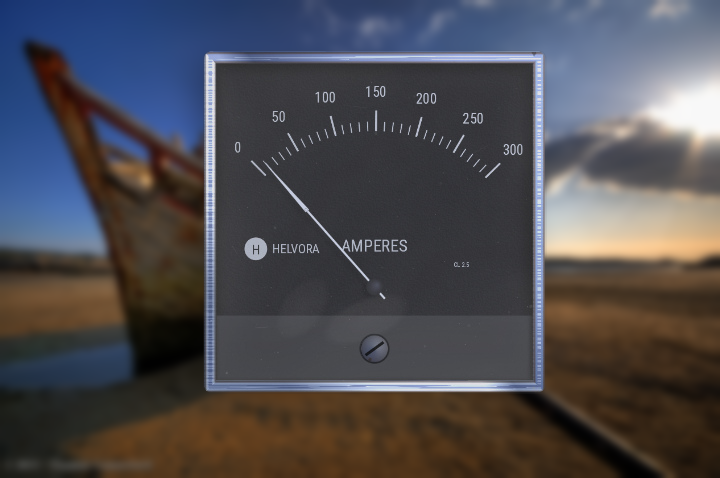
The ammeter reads 10 A
